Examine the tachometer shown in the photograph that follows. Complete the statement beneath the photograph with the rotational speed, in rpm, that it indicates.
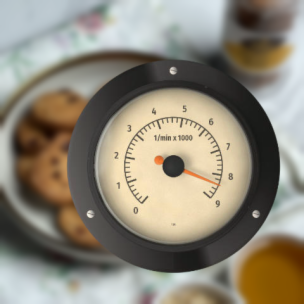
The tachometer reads 8400 rpm
